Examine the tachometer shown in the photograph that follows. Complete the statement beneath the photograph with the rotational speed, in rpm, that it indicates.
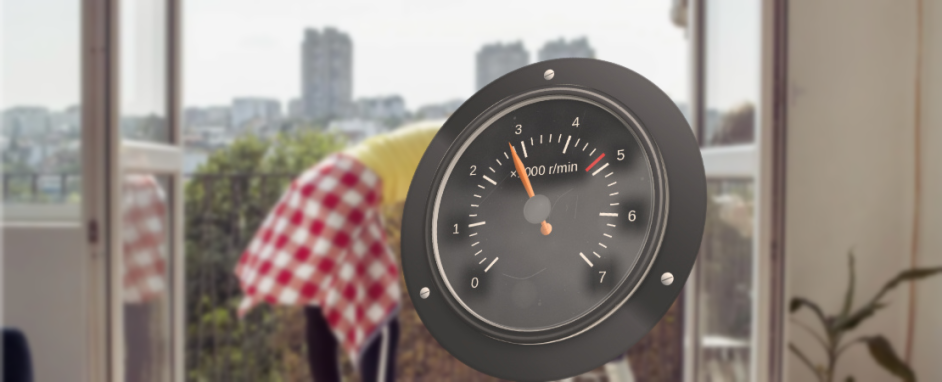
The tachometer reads 2800 rpm
